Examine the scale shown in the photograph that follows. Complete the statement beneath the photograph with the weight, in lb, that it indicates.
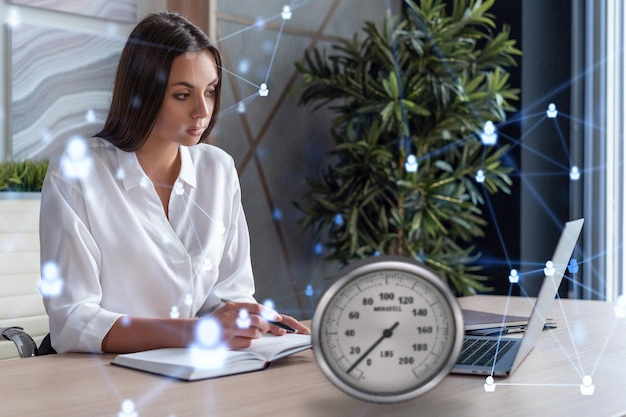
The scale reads 10 lb
